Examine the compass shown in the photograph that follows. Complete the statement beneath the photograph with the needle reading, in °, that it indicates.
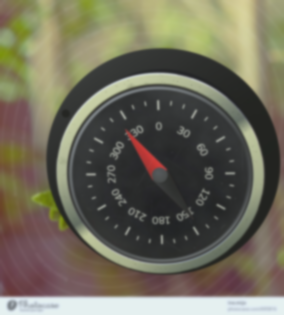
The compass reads 325 °
